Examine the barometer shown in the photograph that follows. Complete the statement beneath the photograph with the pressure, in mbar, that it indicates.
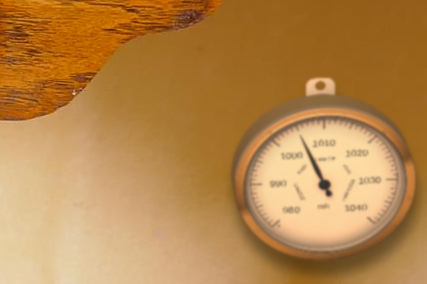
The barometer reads 1005 mbar
